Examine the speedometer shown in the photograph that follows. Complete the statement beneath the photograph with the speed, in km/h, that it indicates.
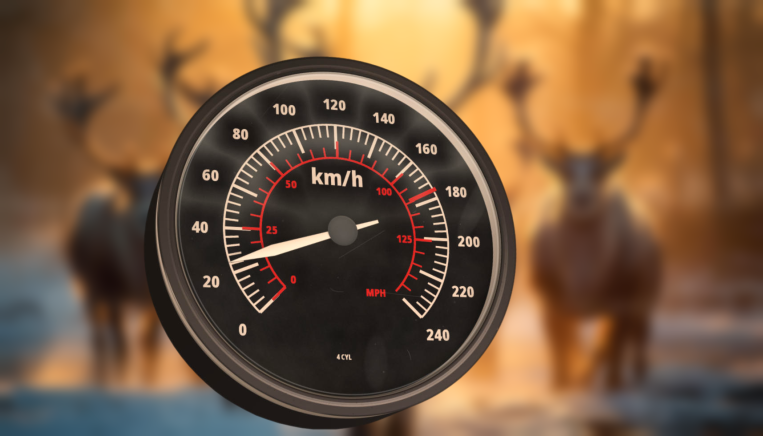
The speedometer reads 24 km/h
